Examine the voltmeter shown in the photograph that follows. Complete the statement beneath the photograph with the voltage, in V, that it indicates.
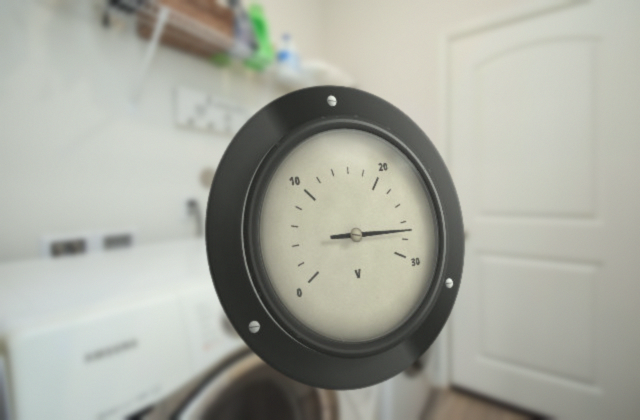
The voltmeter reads 27 V
